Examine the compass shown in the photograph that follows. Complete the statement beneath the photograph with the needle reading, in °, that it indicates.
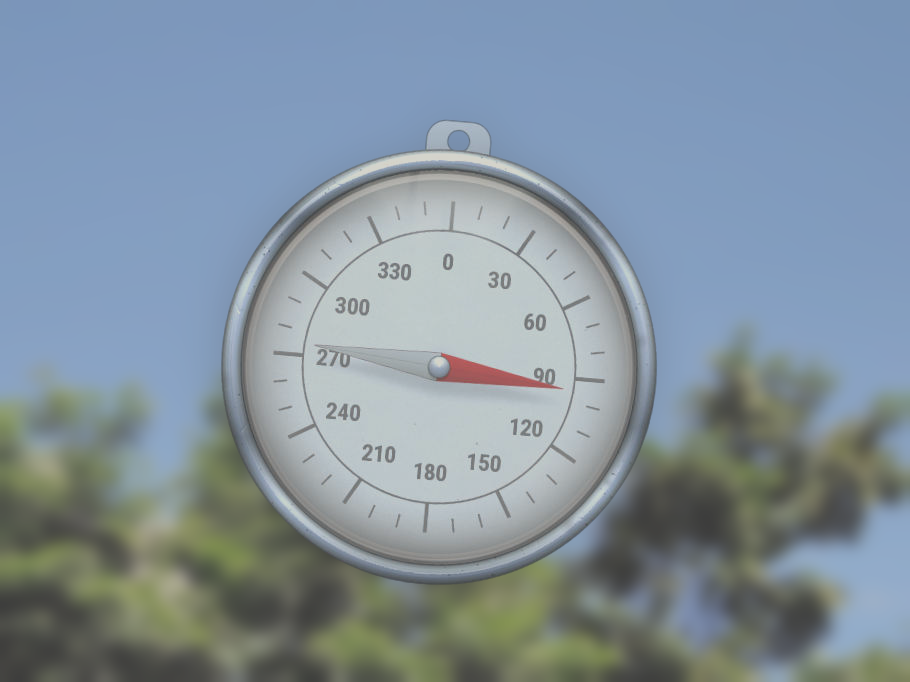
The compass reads 95 °
